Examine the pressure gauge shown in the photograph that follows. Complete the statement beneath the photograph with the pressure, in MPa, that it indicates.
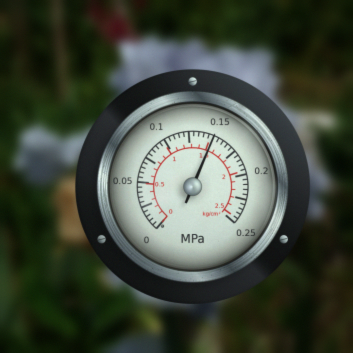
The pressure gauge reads 0.15 MPa
